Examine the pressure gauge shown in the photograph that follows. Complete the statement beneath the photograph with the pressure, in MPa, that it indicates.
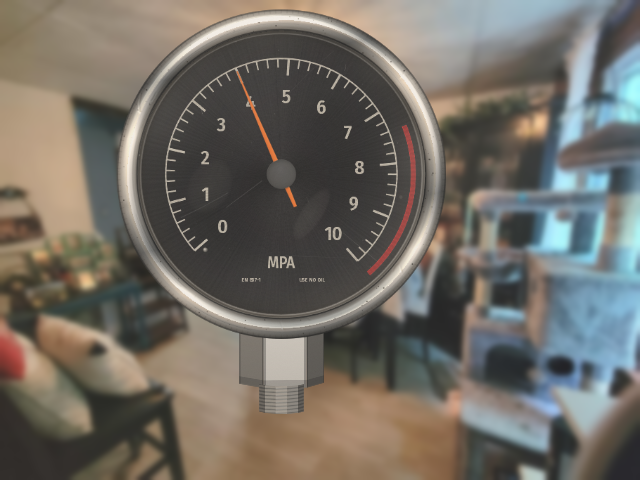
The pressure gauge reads 4 MPa
